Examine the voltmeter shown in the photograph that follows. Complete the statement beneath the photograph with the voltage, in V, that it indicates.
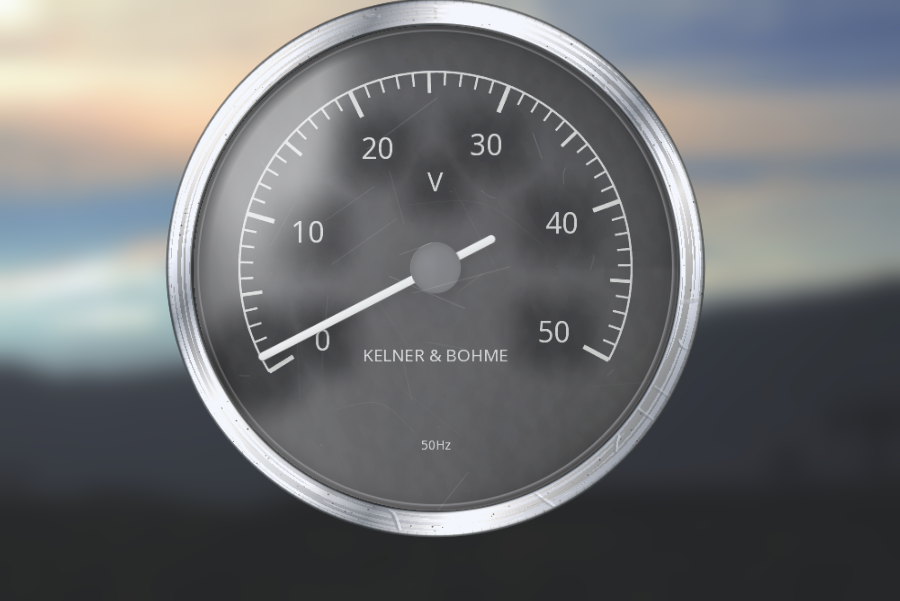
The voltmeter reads 1 V
